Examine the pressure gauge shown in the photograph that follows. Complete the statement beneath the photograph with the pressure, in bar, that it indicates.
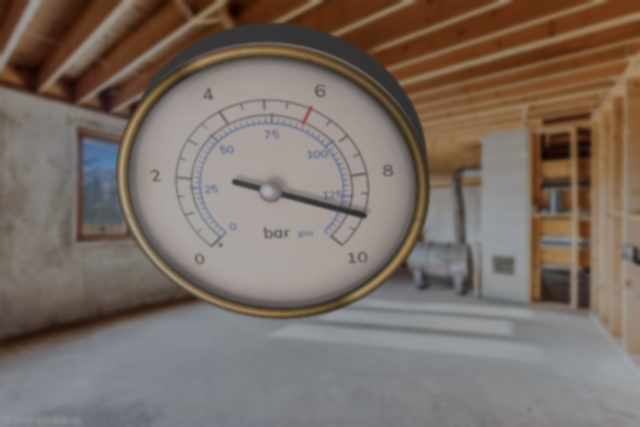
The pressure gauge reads 9 bar
